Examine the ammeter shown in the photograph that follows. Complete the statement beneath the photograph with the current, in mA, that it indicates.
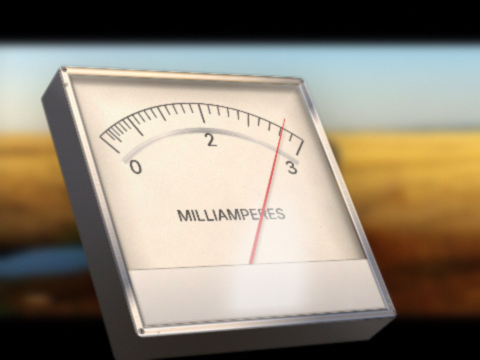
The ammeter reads 2.8 mA
